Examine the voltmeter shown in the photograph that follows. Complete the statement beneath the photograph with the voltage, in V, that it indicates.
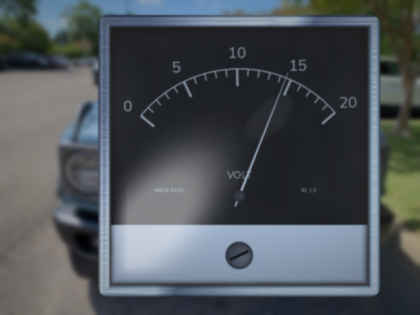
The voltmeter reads 14.5 V
